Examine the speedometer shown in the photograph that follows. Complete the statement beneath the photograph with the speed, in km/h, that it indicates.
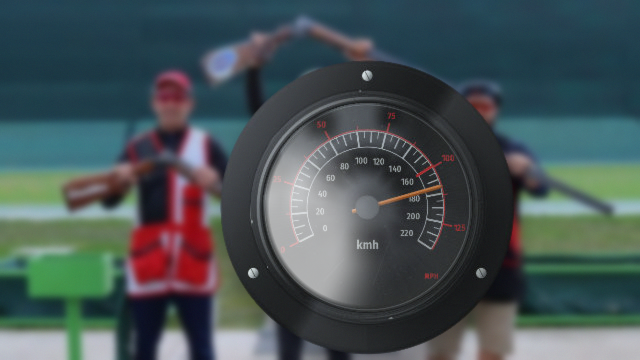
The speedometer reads 175 km/h
